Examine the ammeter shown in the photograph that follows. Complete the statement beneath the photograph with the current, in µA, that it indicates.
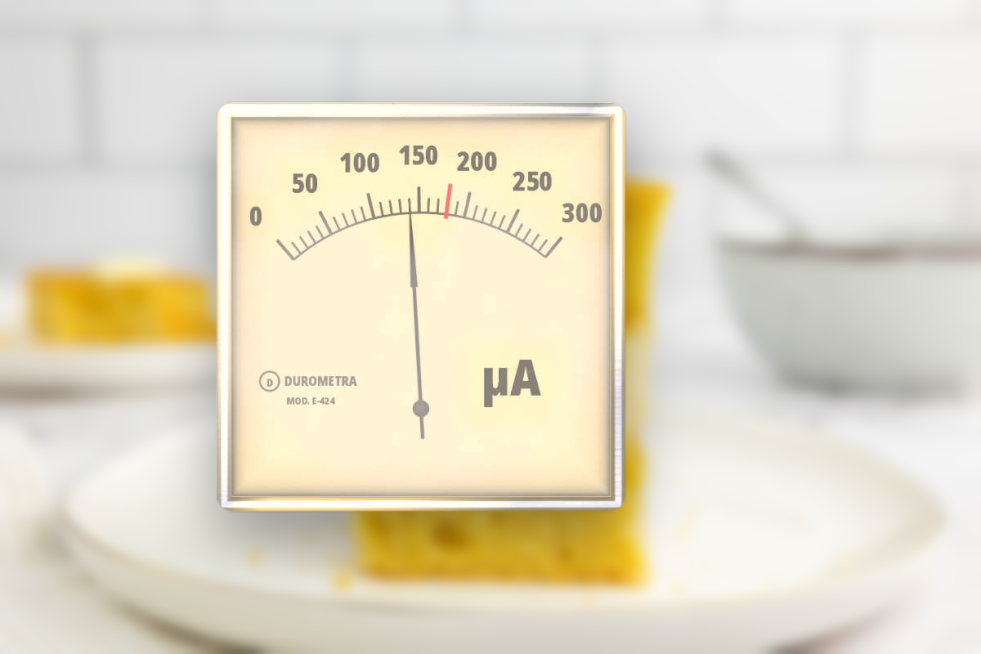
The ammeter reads 140 µA
